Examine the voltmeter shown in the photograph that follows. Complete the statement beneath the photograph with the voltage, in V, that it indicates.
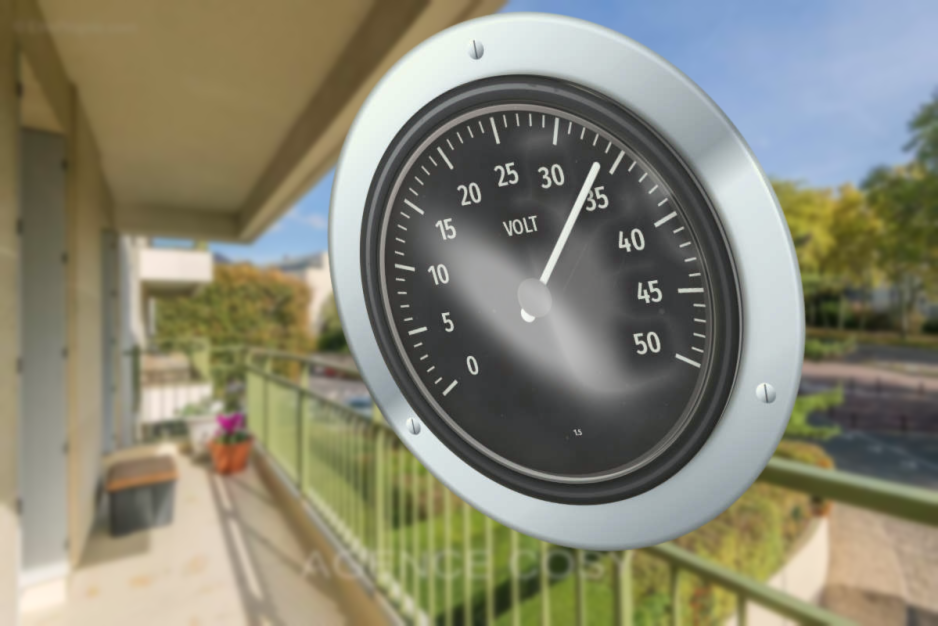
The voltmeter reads 34 V
